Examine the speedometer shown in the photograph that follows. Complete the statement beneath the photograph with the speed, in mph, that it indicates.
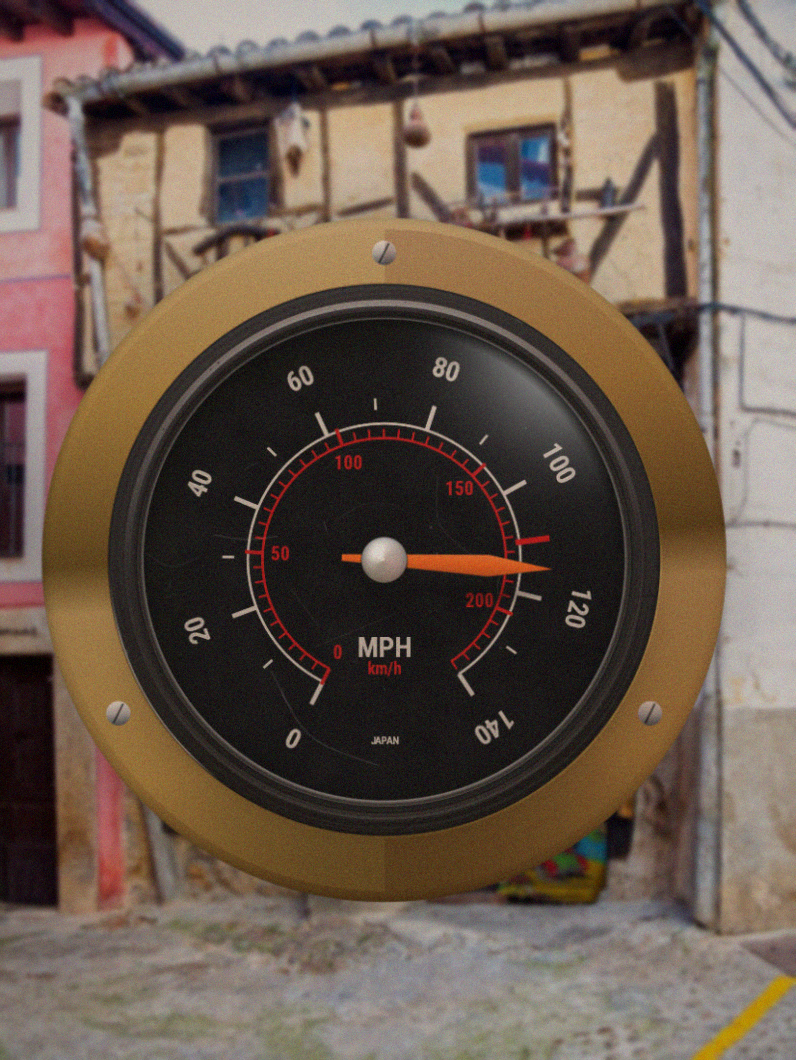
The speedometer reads 115 mph
